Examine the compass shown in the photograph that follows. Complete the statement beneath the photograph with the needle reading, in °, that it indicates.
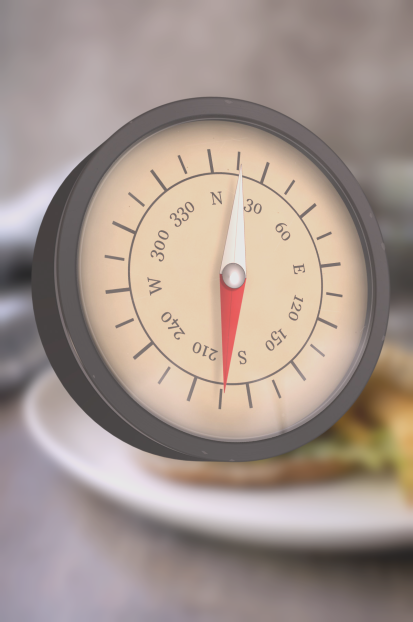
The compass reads 195 °
